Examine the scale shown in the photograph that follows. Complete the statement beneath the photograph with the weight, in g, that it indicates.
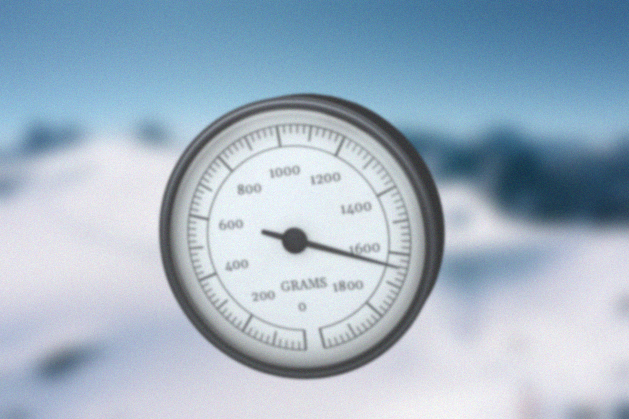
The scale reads 1640 g
